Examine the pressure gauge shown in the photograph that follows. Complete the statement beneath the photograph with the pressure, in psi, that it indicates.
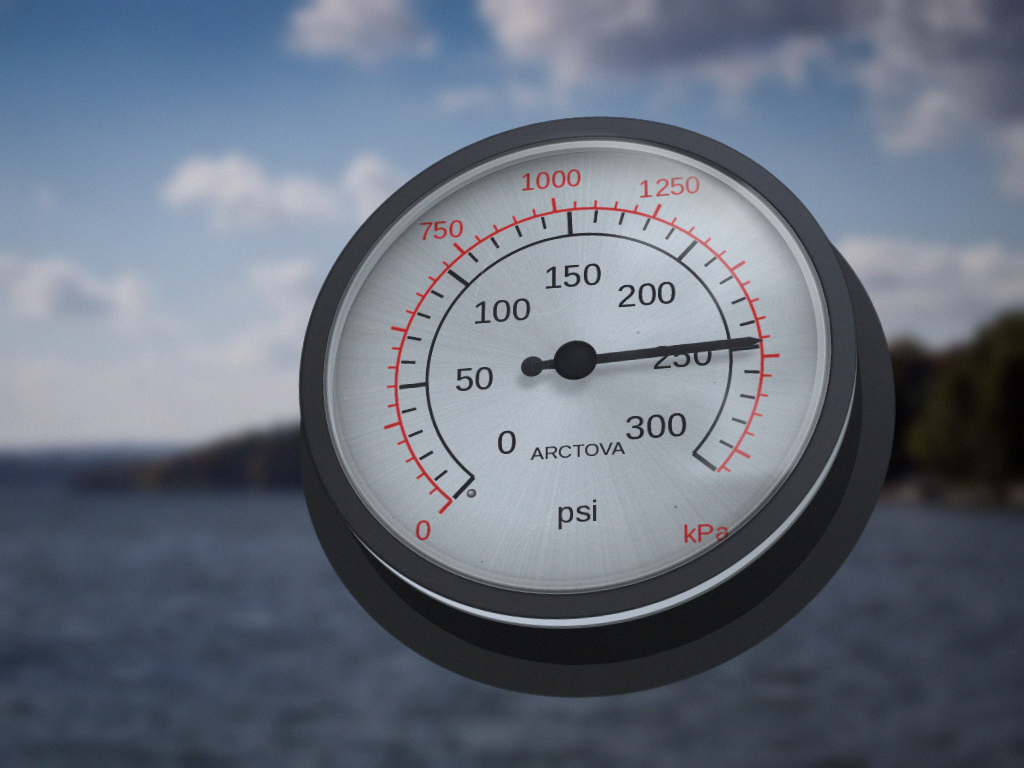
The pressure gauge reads 250 psi
